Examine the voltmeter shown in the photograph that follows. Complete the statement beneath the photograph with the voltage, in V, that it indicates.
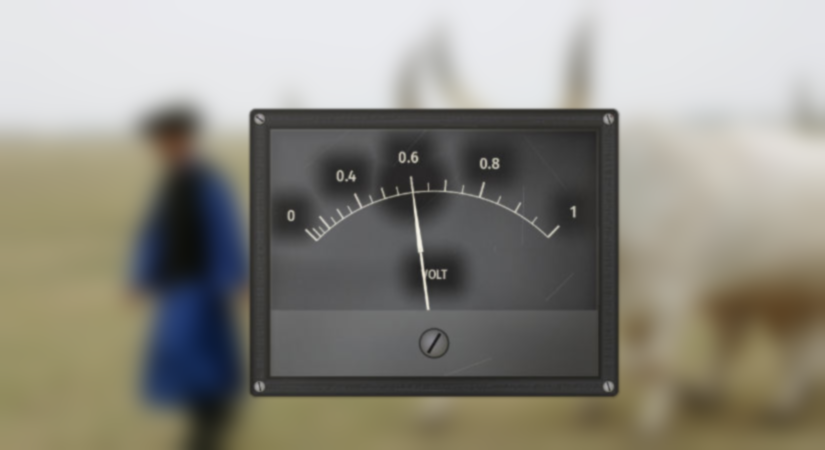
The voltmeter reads 0.6 V
